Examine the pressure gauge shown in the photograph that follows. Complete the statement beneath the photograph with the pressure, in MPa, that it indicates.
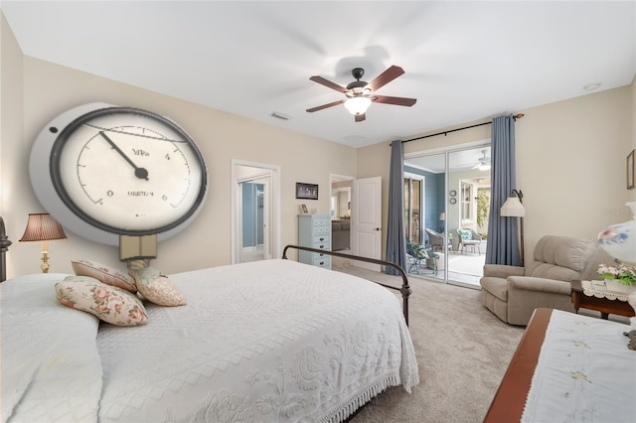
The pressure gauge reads 2 MPa
